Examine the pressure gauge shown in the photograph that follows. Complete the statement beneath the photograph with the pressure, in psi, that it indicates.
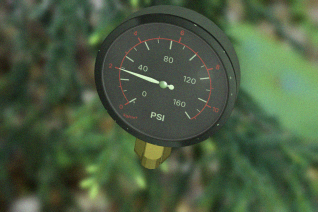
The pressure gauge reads 30 psi
